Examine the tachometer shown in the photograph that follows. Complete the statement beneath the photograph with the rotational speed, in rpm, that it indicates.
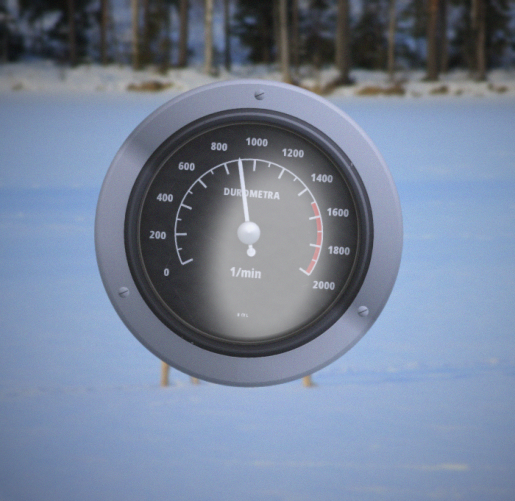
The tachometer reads 900 rpm
